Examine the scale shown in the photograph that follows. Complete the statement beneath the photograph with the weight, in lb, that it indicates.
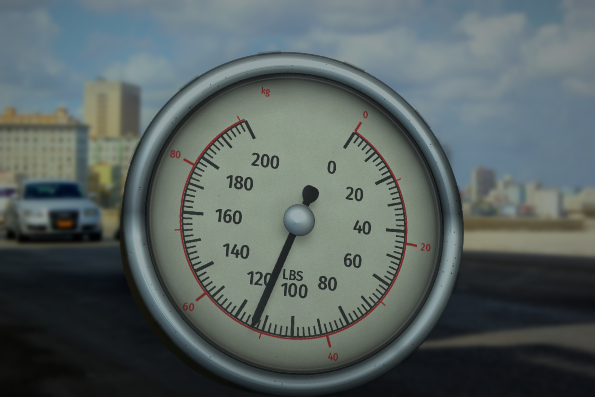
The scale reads 114 lb
